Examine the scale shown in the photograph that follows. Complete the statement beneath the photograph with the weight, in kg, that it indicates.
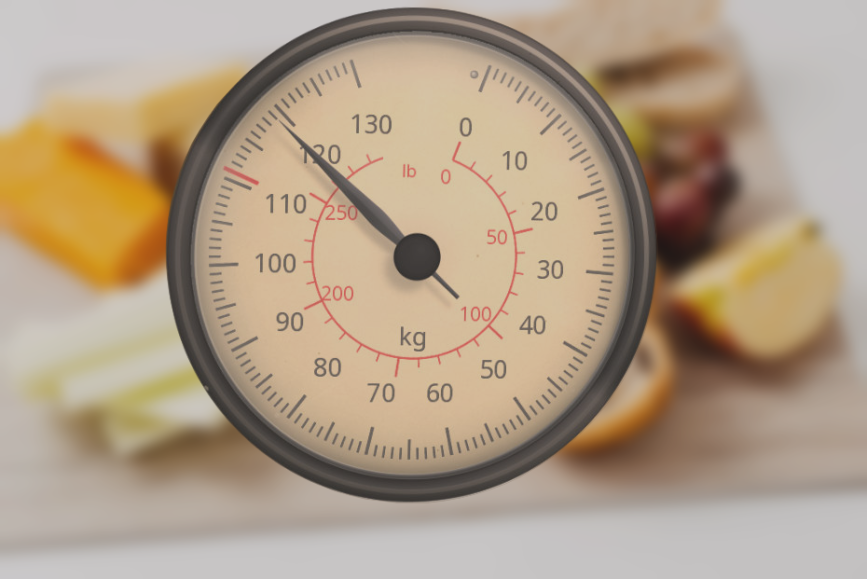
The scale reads 119 kg
